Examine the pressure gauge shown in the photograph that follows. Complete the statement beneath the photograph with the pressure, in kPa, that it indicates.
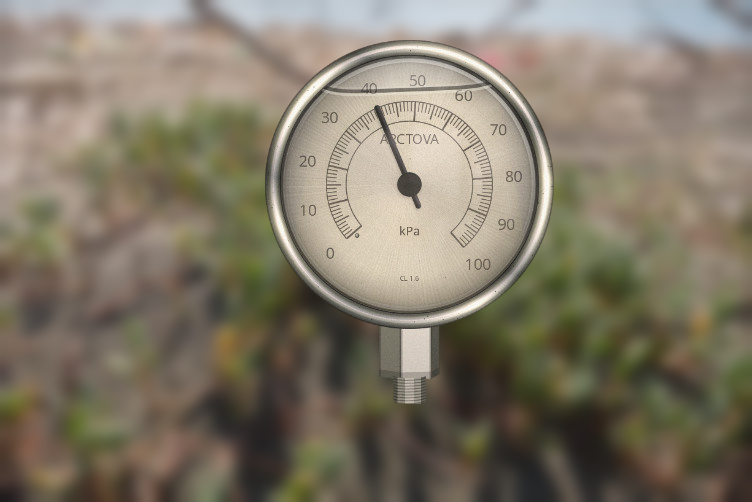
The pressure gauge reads 40 kPa
